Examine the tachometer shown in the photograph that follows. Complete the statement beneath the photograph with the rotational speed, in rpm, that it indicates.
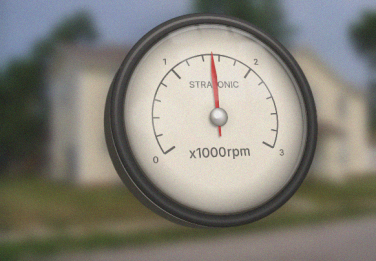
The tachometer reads 1500 rpm
